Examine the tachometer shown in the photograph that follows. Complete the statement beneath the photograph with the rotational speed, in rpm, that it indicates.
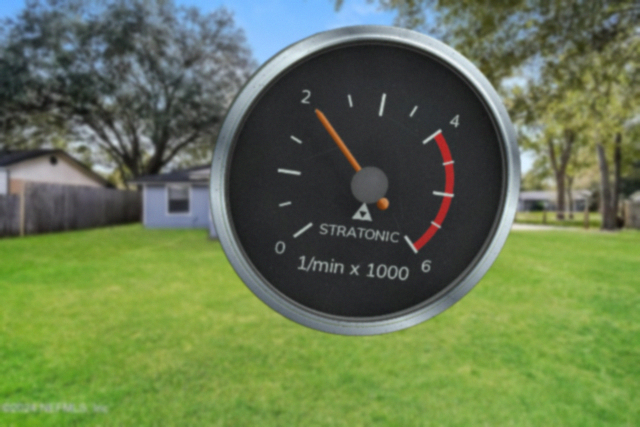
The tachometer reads 2000 rpm
